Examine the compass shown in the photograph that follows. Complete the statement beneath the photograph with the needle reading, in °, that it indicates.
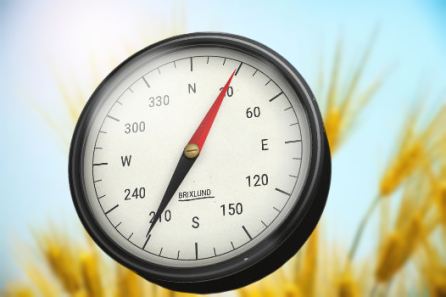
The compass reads 30 °
